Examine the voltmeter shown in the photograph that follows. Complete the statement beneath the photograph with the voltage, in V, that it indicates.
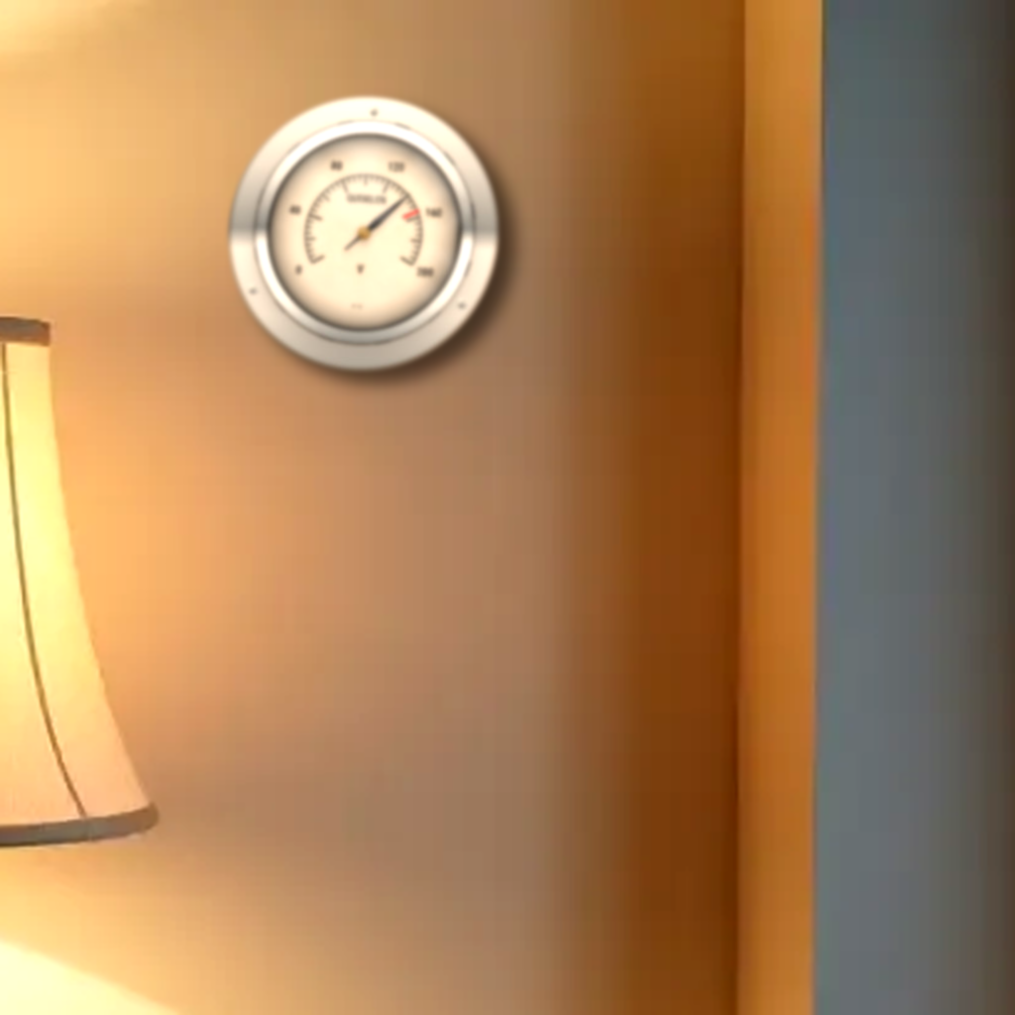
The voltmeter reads 140 V
